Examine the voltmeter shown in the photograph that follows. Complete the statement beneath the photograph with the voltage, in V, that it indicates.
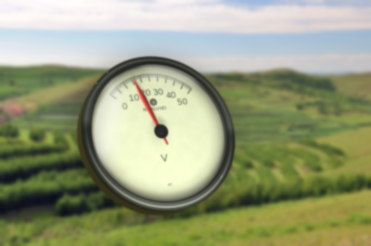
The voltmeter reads 15 V
